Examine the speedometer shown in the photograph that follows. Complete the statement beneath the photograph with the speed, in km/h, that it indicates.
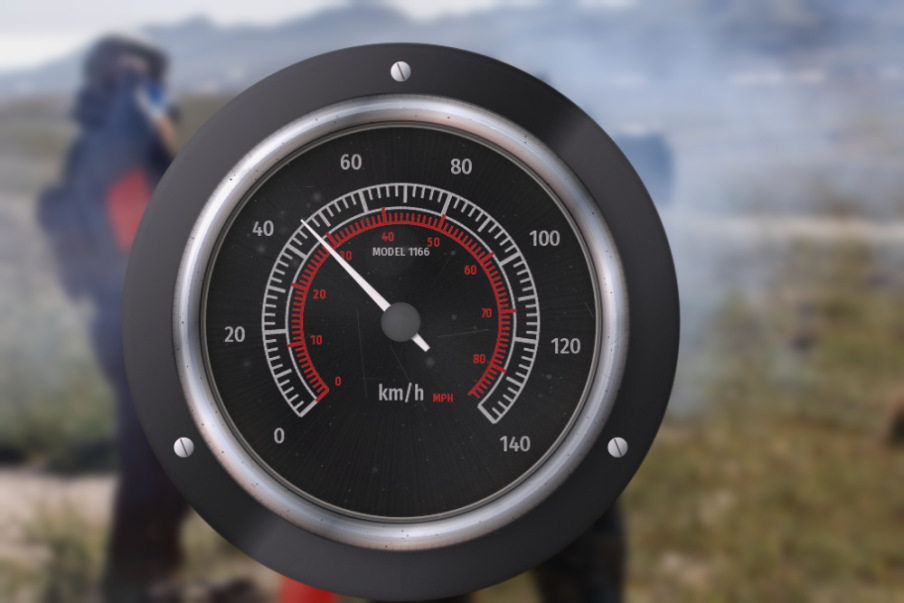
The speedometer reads 46 km/h
